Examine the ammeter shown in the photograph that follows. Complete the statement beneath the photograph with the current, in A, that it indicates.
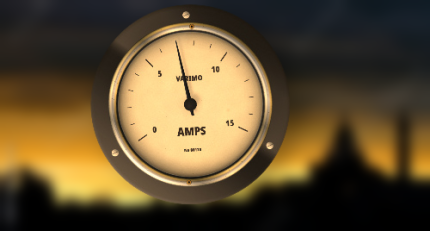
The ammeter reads 7 A
